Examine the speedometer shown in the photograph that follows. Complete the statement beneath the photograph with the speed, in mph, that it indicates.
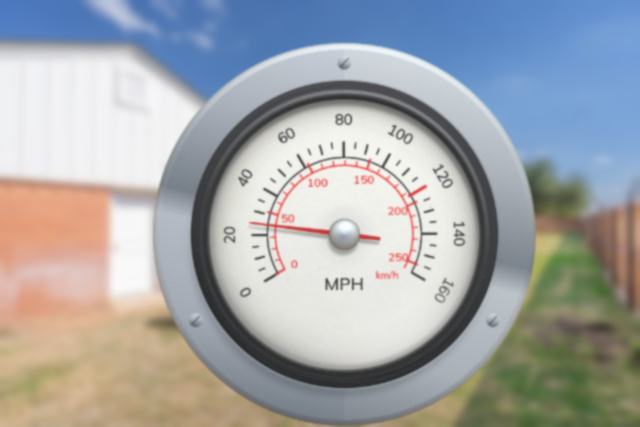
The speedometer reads 25 mph
